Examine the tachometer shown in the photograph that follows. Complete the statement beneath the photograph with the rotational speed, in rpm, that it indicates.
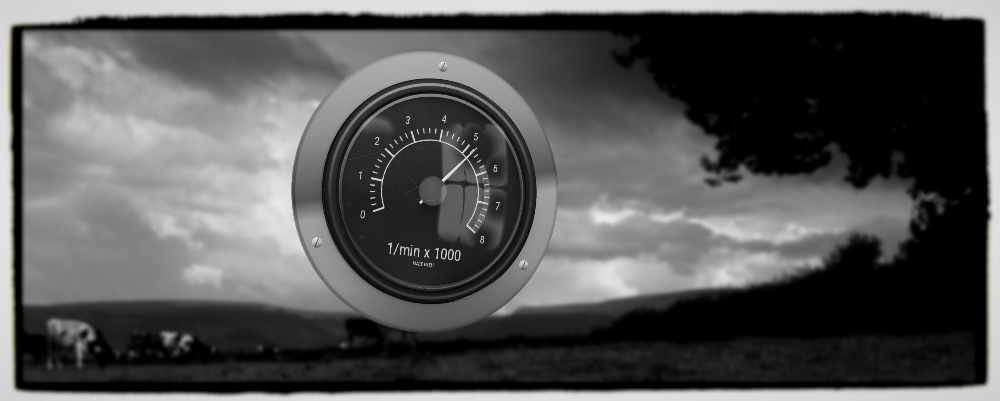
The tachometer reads 5200 rpm
